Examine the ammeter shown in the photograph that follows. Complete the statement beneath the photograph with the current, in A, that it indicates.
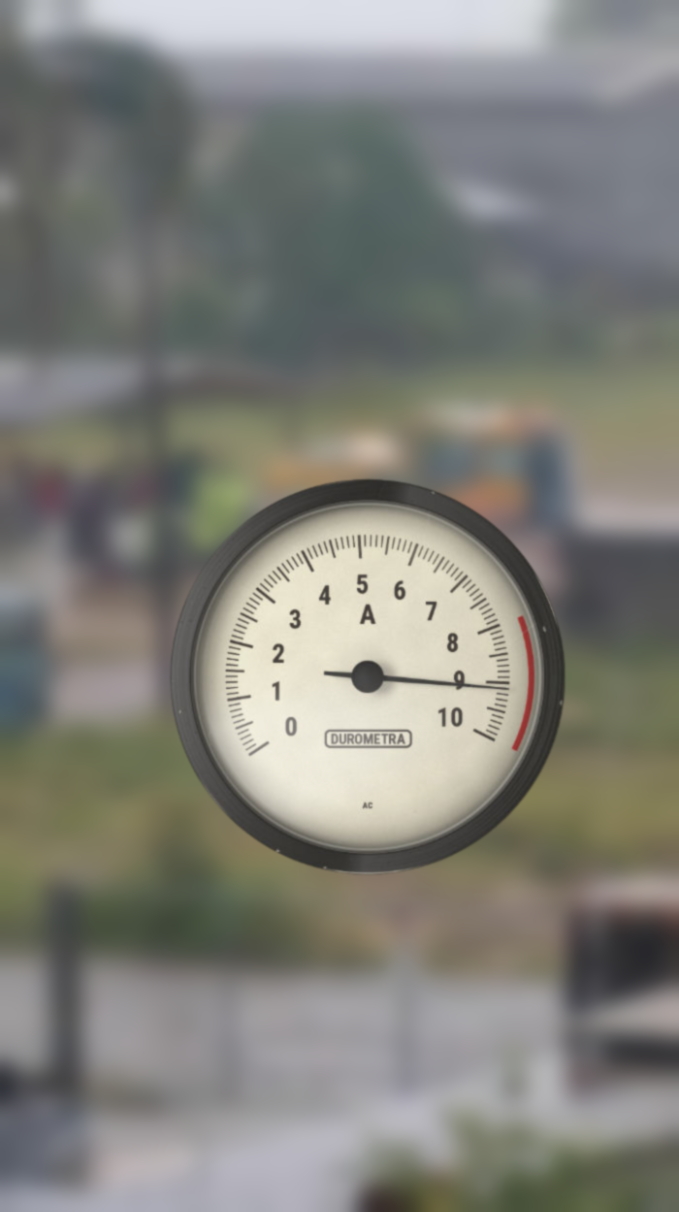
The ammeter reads 9.1 A
